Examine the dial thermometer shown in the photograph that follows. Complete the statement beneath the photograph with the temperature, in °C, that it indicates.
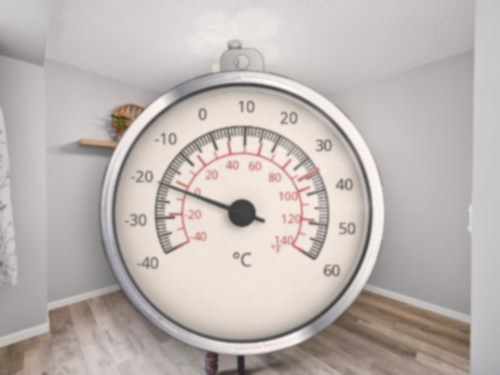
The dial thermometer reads -20 °C
